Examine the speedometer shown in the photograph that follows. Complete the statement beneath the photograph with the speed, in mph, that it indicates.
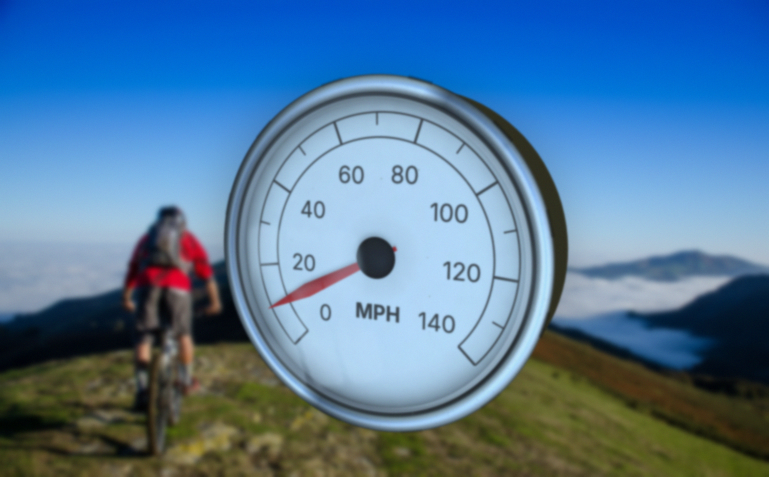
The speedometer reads 10 mph
